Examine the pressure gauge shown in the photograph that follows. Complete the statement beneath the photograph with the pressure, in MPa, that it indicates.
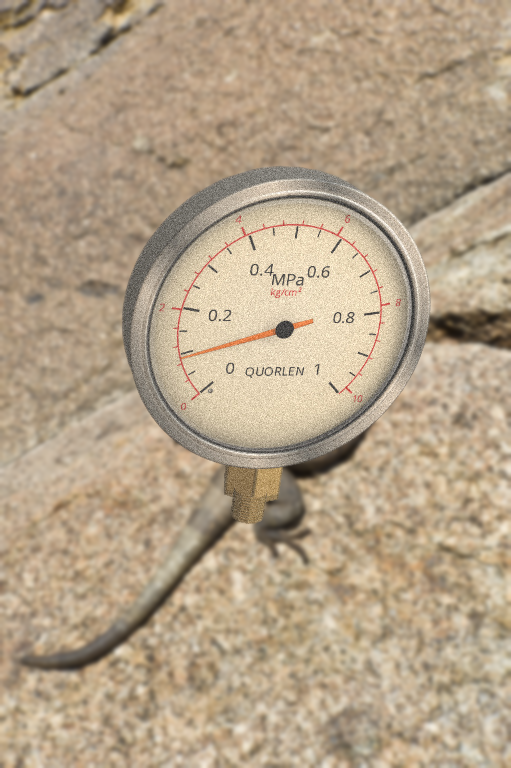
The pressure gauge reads 0.1 MPa
